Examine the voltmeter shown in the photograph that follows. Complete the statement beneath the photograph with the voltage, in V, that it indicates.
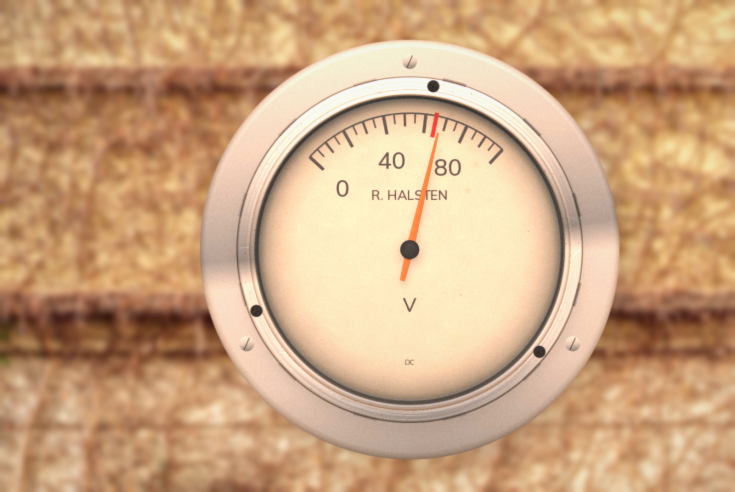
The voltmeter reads 67.5 V
